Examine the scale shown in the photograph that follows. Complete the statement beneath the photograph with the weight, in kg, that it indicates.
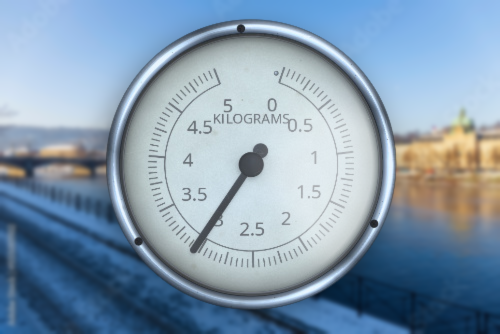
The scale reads 3.05 kg
